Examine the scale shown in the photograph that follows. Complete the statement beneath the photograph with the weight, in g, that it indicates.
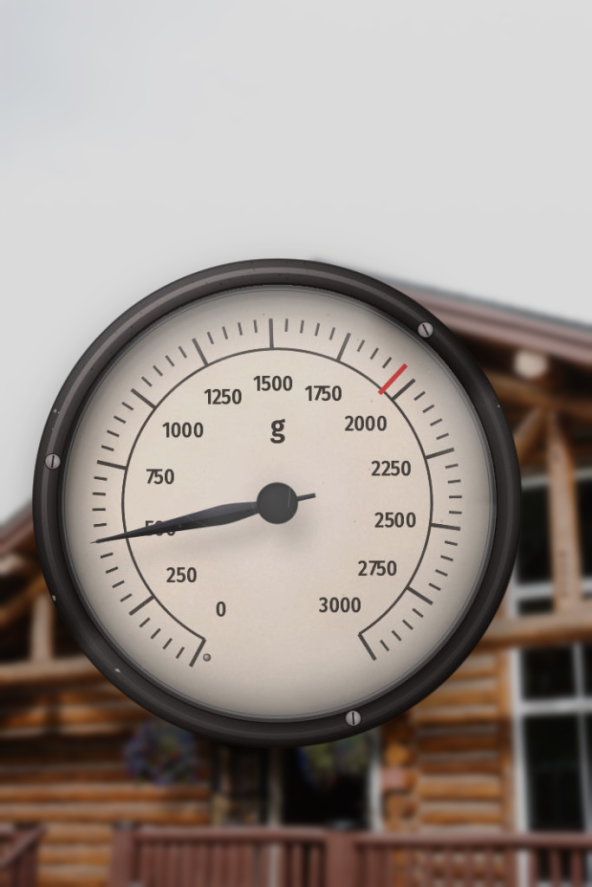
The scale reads 500 g
